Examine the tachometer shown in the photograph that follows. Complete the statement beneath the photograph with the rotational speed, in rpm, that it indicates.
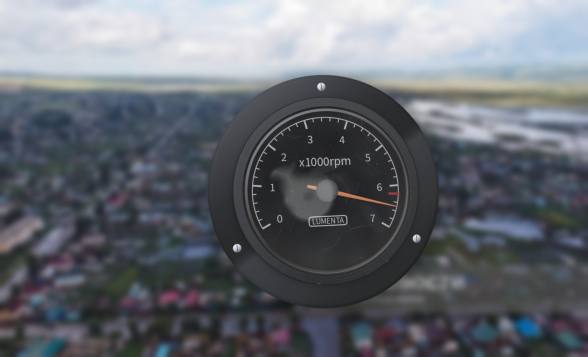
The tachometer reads 6500 rpm
